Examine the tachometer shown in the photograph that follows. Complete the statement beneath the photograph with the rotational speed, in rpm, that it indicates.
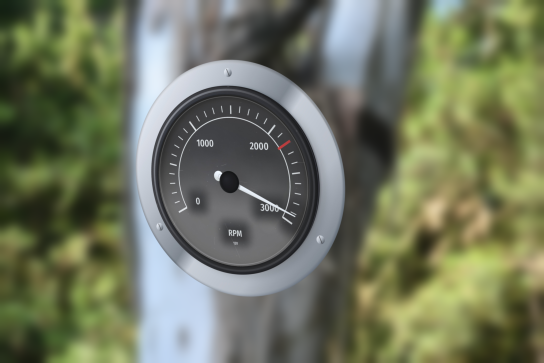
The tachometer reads 2900 rpm
